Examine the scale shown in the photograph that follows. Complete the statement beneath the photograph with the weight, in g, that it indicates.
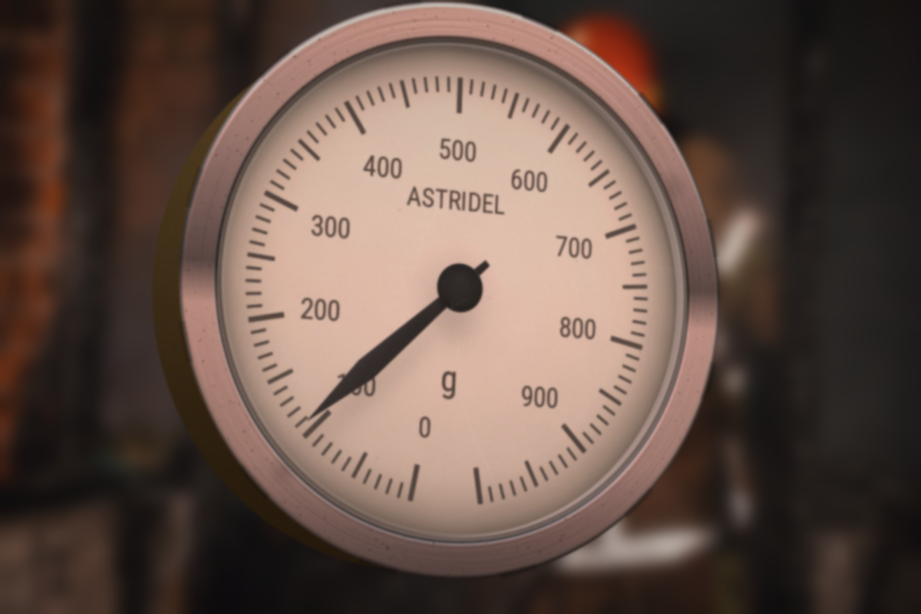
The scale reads 110 g
